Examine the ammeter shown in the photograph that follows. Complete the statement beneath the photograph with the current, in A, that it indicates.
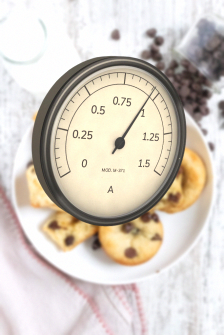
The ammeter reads 0.95 A
